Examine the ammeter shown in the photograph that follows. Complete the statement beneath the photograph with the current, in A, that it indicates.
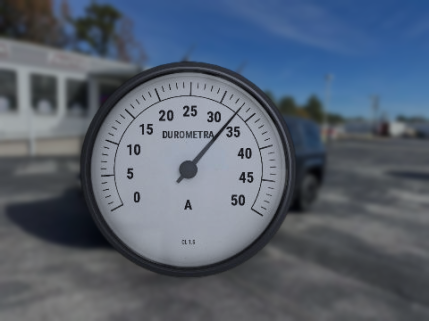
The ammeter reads 33 A
